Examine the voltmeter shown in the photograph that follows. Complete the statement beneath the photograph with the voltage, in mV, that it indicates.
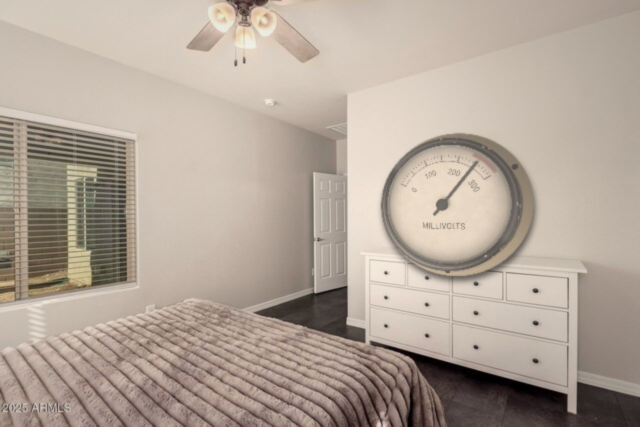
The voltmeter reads 250 mV
